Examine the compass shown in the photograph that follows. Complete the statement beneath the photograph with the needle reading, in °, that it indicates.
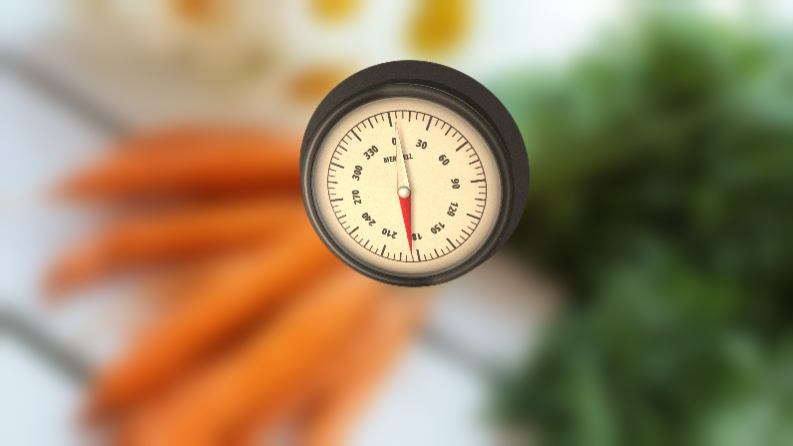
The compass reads 185 °
